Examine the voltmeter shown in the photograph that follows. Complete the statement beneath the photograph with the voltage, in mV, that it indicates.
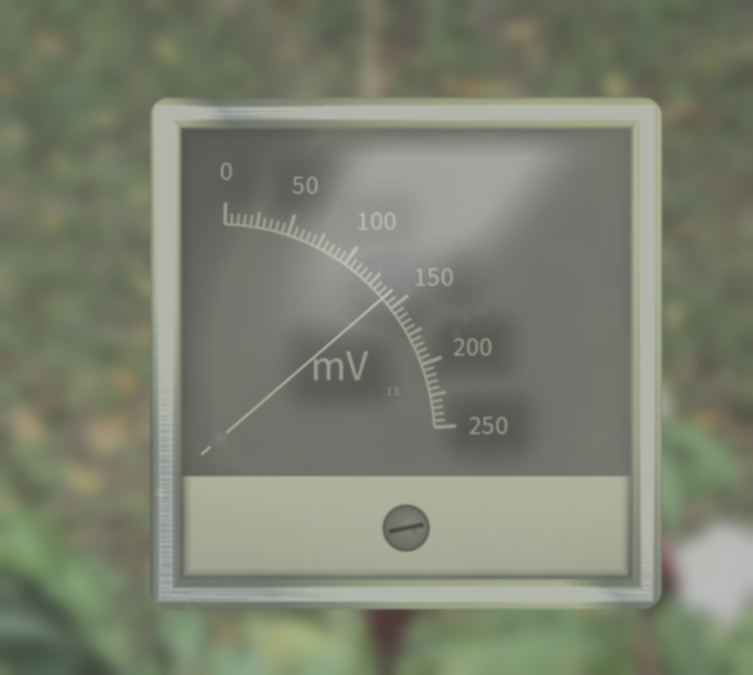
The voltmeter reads 140 mV
